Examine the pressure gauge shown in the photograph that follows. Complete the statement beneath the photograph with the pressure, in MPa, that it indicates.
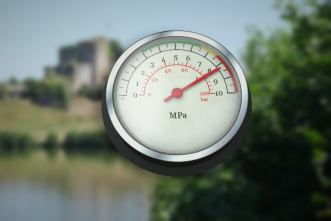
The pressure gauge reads 8.25 MPa
